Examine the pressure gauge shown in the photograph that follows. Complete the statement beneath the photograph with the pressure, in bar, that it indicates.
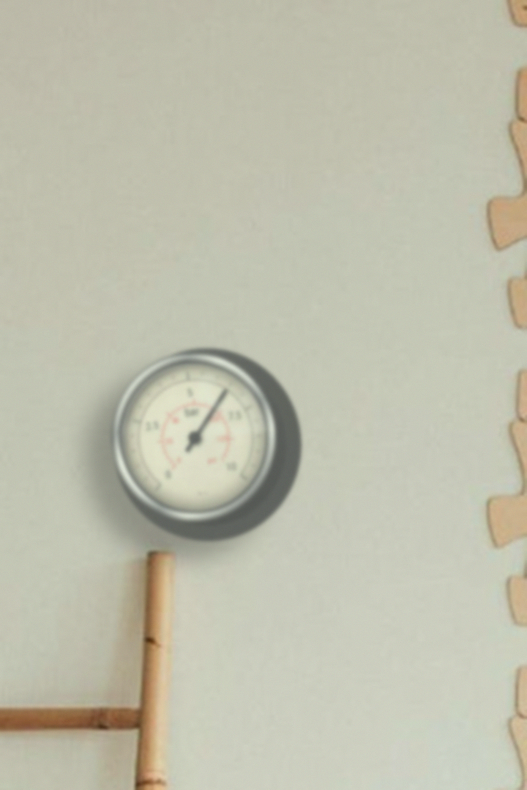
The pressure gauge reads 6.5 bar
